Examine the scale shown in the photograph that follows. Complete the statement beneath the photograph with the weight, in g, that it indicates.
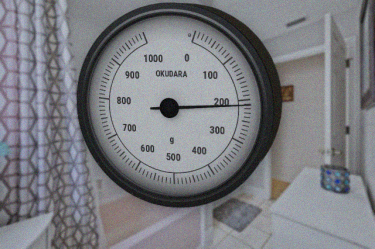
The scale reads 210 g
